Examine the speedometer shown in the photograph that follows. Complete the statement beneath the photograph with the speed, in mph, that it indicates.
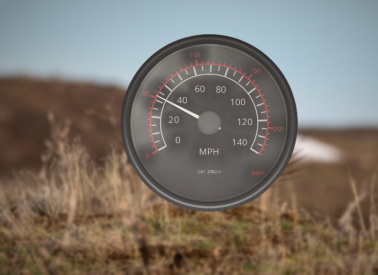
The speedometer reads 32.5 mph
